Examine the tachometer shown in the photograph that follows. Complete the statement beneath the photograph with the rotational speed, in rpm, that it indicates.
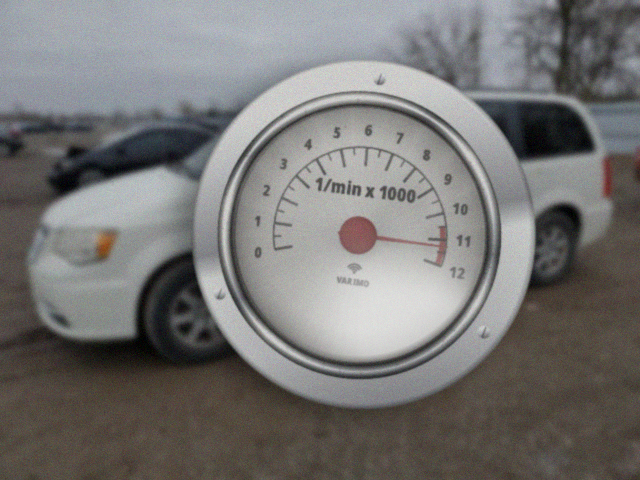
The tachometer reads 11250 rpm
